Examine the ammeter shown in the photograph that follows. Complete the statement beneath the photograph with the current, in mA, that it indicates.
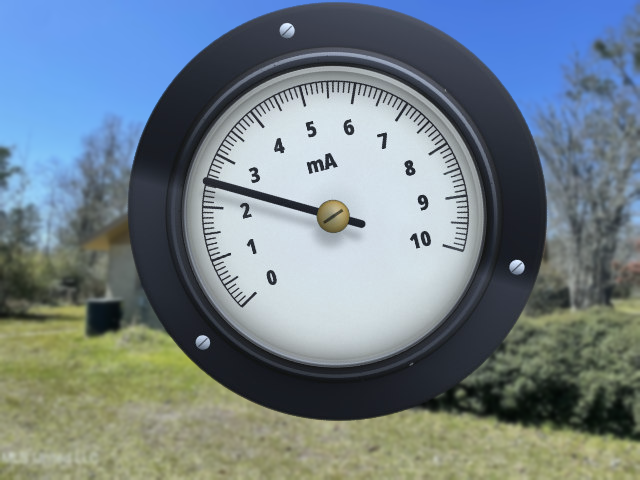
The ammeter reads 2.5 mA
